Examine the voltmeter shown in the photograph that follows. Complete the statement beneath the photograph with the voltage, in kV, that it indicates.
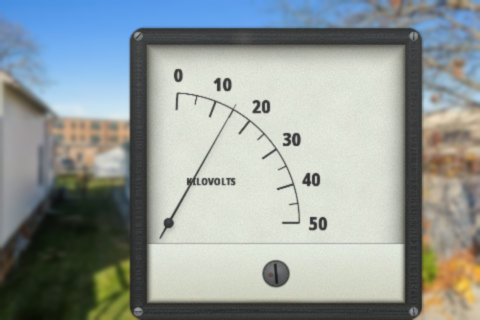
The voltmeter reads 15 kV
